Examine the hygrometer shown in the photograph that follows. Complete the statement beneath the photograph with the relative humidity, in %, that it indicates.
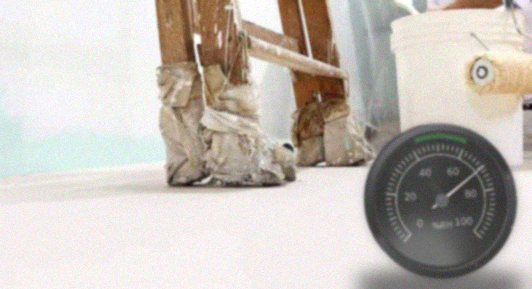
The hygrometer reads 70 %
